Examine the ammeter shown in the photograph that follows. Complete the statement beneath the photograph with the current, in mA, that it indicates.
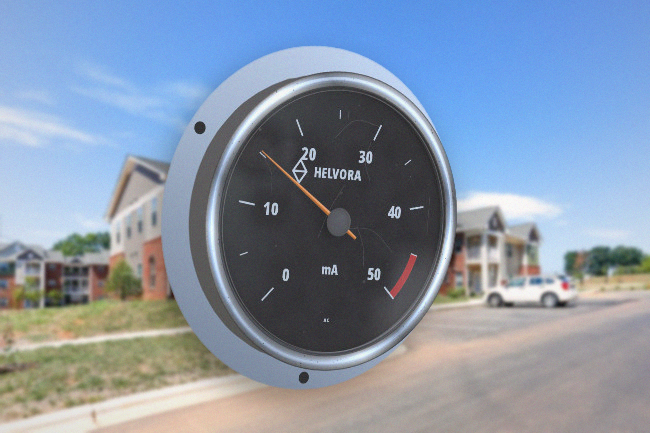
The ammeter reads 15 mA
